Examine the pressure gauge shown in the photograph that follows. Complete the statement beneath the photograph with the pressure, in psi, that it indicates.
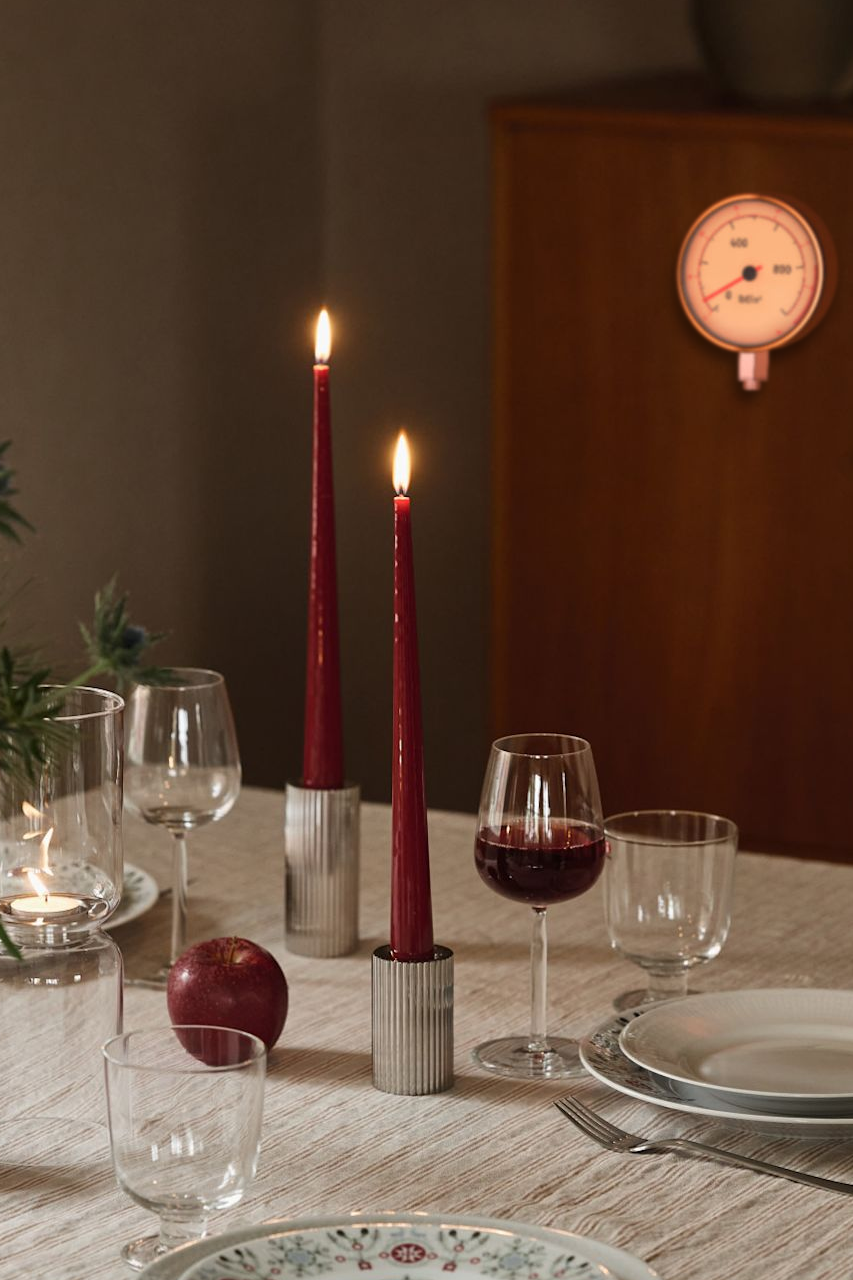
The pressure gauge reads 50 psi
